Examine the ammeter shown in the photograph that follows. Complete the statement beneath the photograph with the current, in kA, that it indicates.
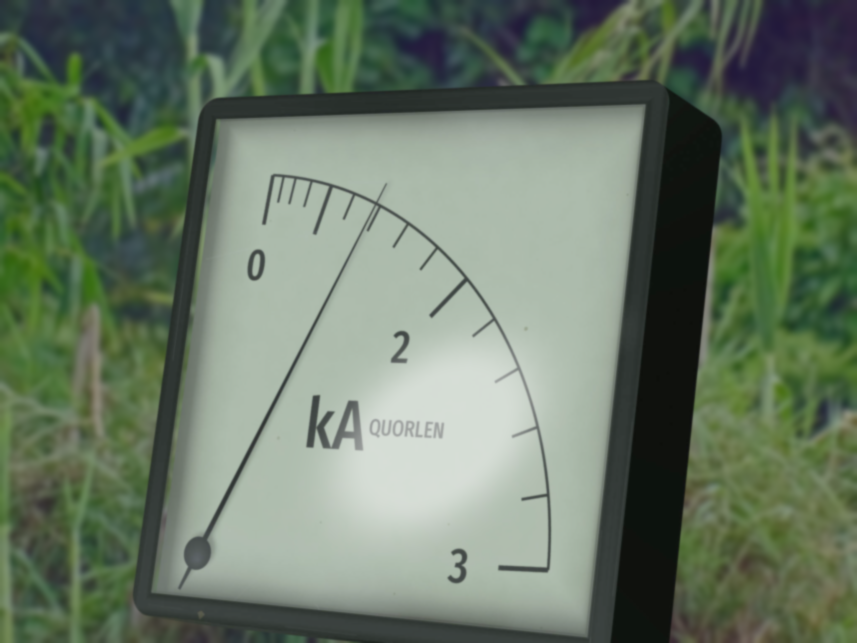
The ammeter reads 1.4 kA
